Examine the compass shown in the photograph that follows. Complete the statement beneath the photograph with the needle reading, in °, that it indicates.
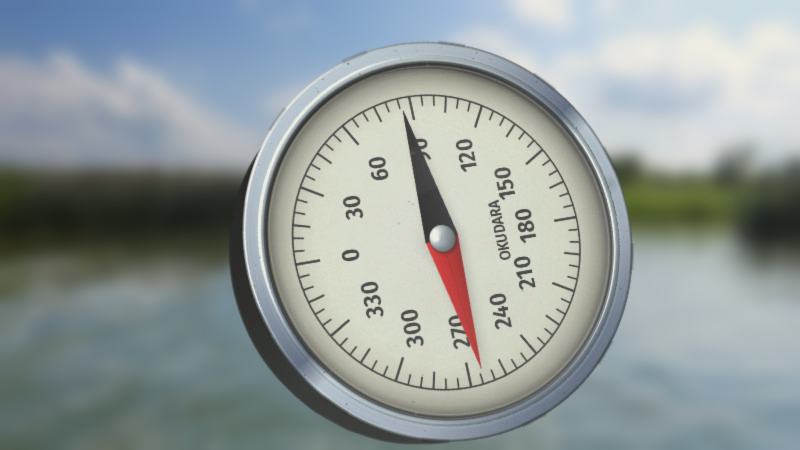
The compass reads 265 °
